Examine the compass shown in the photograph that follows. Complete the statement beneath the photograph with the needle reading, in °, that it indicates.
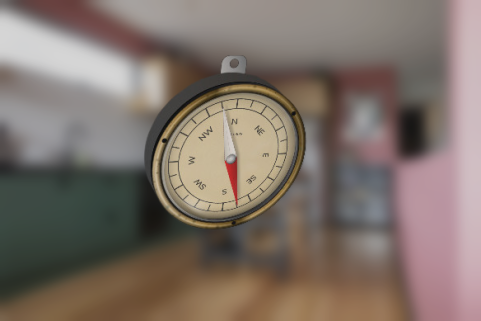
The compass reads 165 °
